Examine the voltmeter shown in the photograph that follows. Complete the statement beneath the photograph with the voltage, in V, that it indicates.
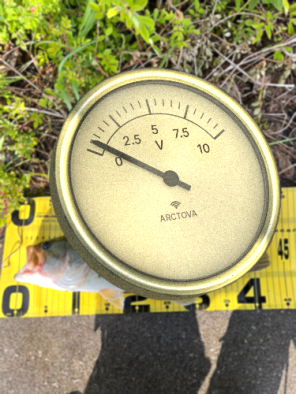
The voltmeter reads 0.5 V
